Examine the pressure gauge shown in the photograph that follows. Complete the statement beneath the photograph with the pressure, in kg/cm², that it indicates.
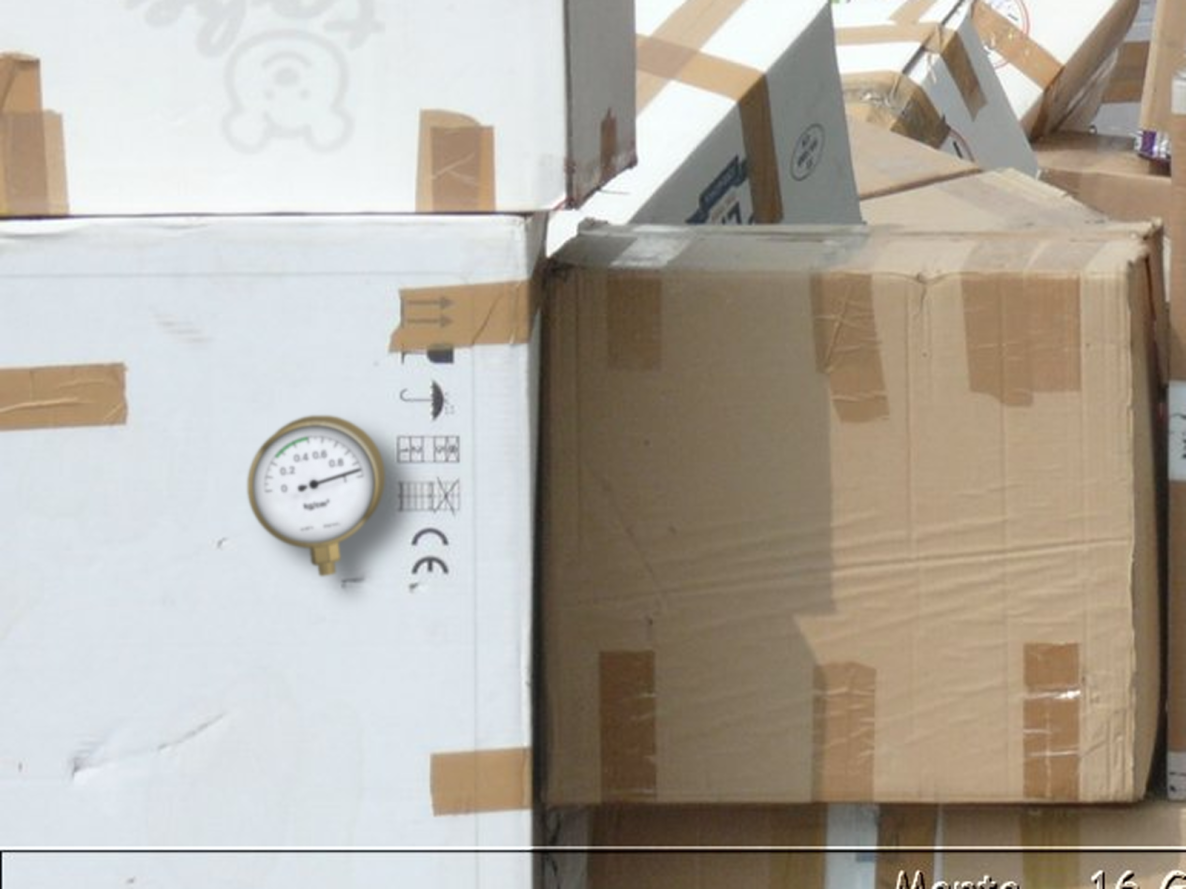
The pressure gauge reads 0.95 kg/cm²
